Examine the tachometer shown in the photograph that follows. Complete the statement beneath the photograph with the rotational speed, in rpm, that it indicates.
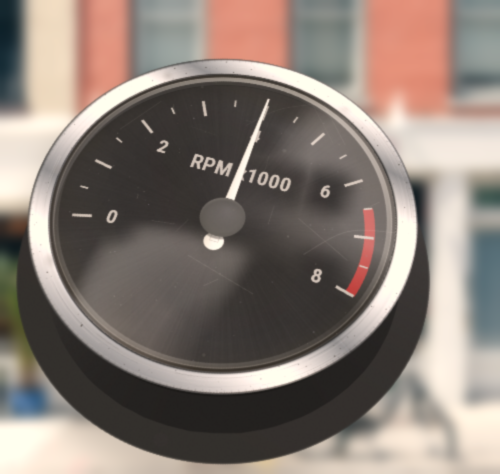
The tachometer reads 4000 rpm
